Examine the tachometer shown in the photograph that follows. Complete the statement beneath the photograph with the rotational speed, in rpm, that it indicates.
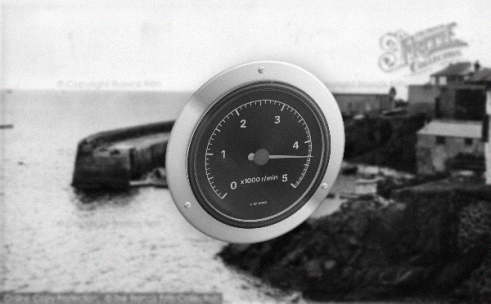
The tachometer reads 4300 rpm
